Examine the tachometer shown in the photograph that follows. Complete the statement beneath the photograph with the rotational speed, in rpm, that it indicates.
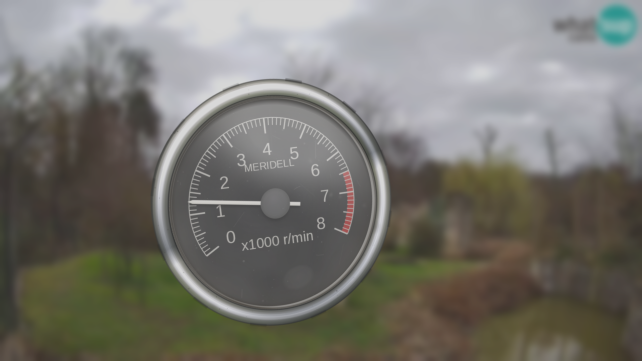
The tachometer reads 1300 rpm
